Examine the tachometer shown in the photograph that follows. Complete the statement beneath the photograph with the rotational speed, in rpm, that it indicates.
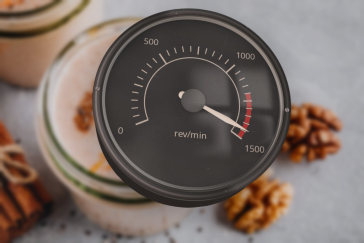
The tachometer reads 1450 rpm
